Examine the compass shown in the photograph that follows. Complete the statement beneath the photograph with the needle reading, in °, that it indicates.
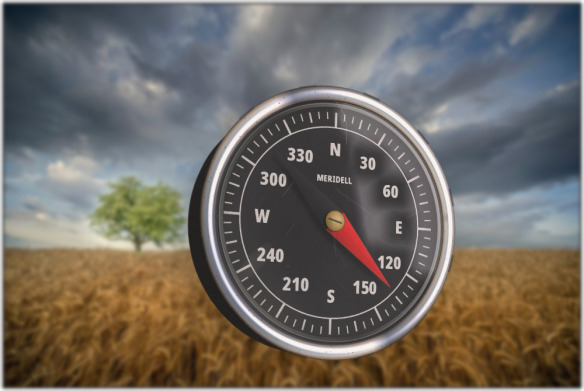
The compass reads 135 °
